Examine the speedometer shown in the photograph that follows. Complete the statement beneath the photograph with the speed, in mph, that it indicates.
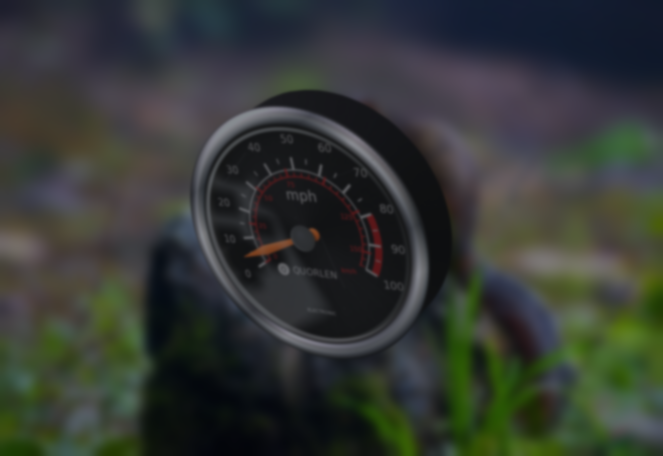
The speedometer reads 5 mph
